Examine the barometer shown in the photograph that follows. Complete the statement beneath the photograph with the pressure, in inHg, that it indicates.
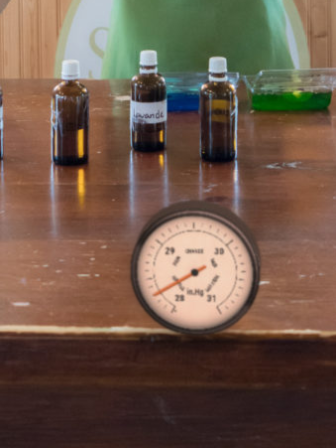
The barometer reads 28.3 inHg
